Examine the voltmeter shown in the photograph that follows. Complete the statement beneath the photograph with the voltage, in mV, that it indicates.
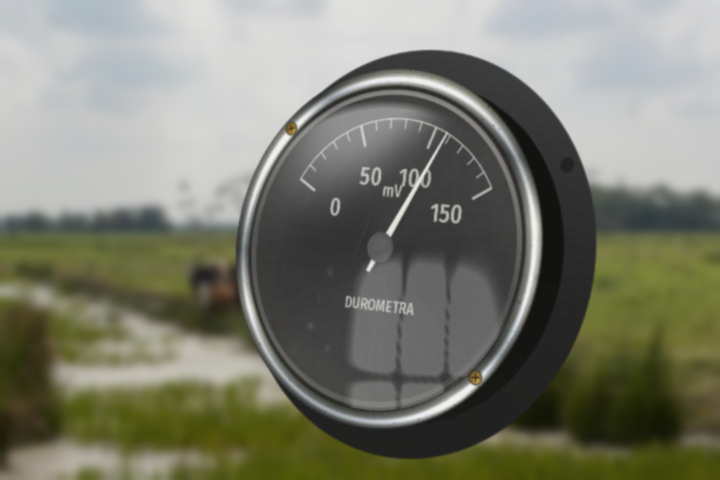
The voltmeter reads 110 mV
